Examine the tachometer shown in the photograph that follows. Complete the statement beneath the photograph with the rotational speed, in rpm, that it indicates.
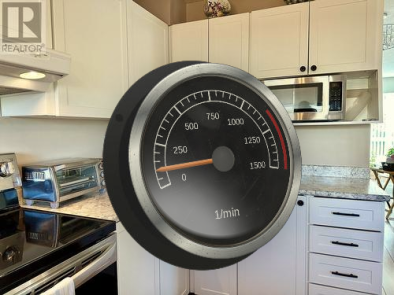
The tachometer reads 100 rpm
